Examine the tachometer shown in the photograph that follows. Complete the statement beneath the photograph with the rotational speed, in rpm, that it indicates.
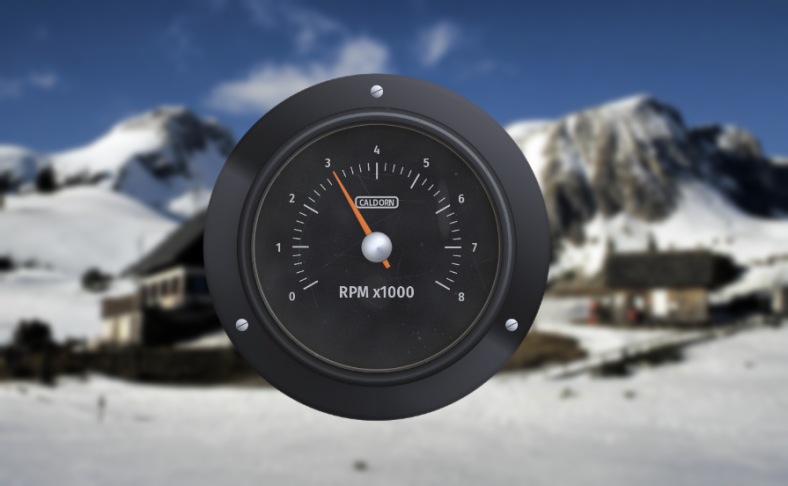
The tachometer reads 3000 rpm
